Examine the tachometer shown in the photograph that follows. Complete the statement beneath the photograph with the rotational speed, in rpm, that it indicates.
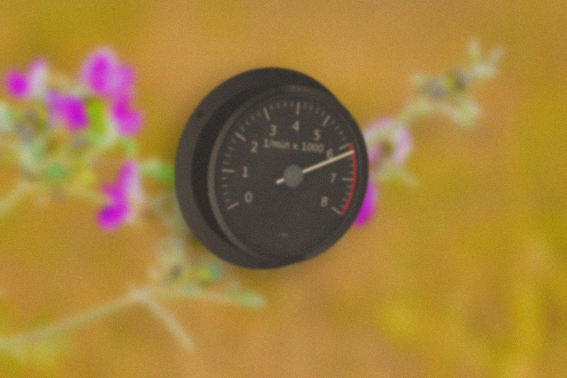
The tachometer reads 6200 rpm
